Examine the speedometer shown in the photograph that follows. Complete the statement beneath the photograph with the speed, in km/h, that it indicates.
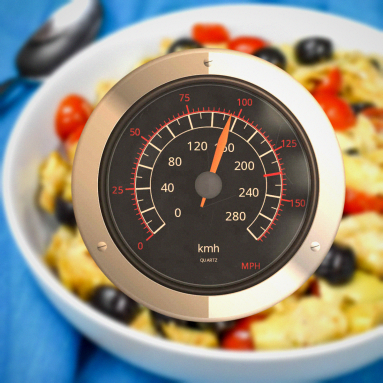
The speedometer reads 155 km/h
